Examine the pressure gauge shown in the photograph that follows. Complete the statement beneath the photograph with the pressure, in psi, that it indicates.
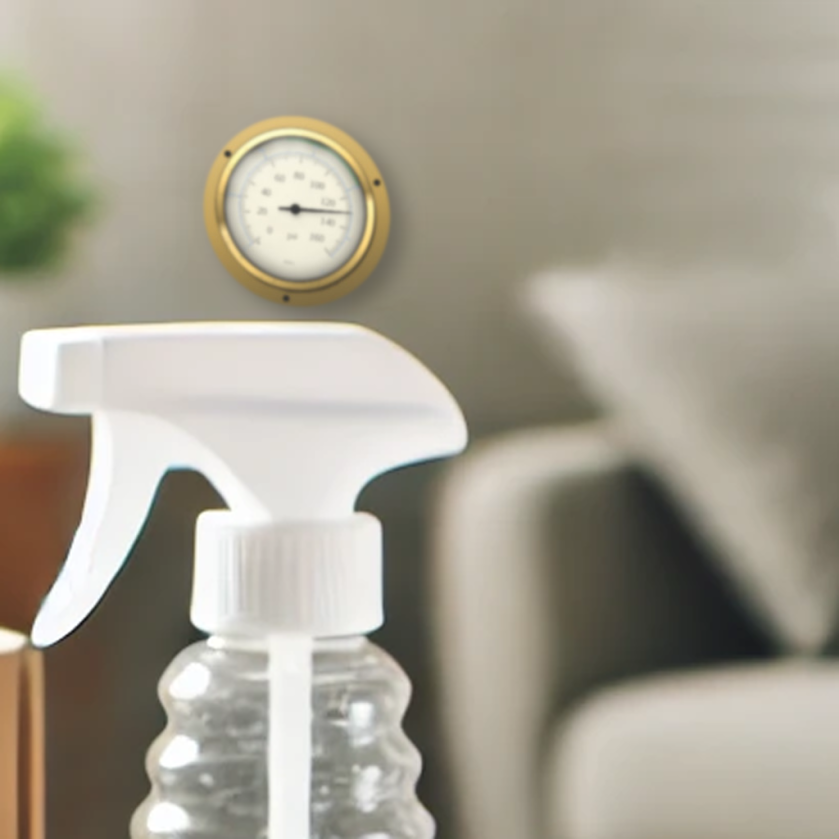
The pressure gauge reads 130 psi
